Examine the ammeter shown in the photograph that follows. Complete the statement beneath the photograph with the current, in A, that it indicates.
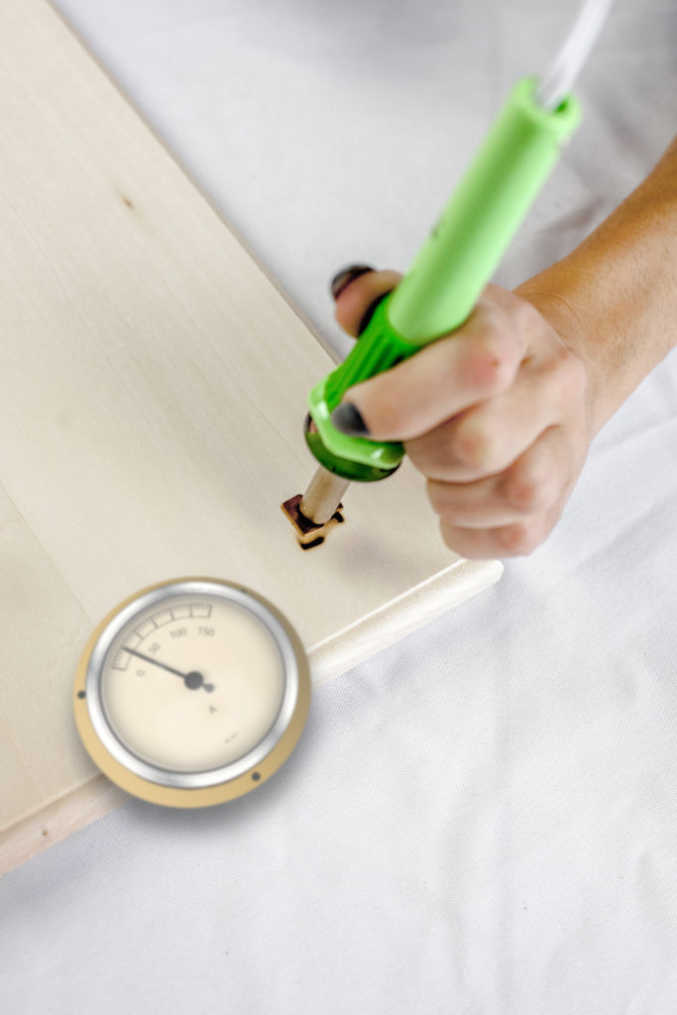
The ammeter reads 25 A
